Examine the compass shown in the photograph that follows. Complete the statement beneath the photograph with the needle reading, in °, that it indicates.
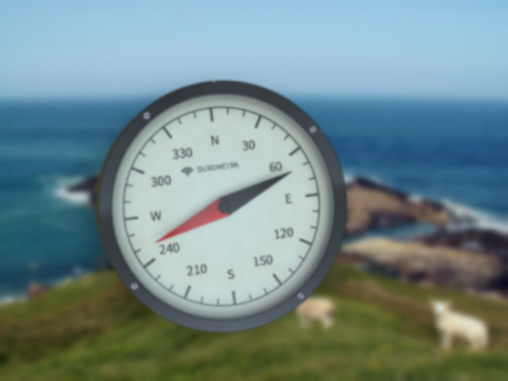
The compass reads 250 °
